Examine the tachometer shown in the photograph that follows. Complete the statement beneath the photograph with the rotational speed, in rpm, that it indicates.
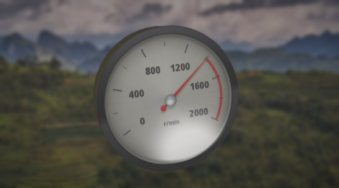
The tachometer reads 1400 rpm
